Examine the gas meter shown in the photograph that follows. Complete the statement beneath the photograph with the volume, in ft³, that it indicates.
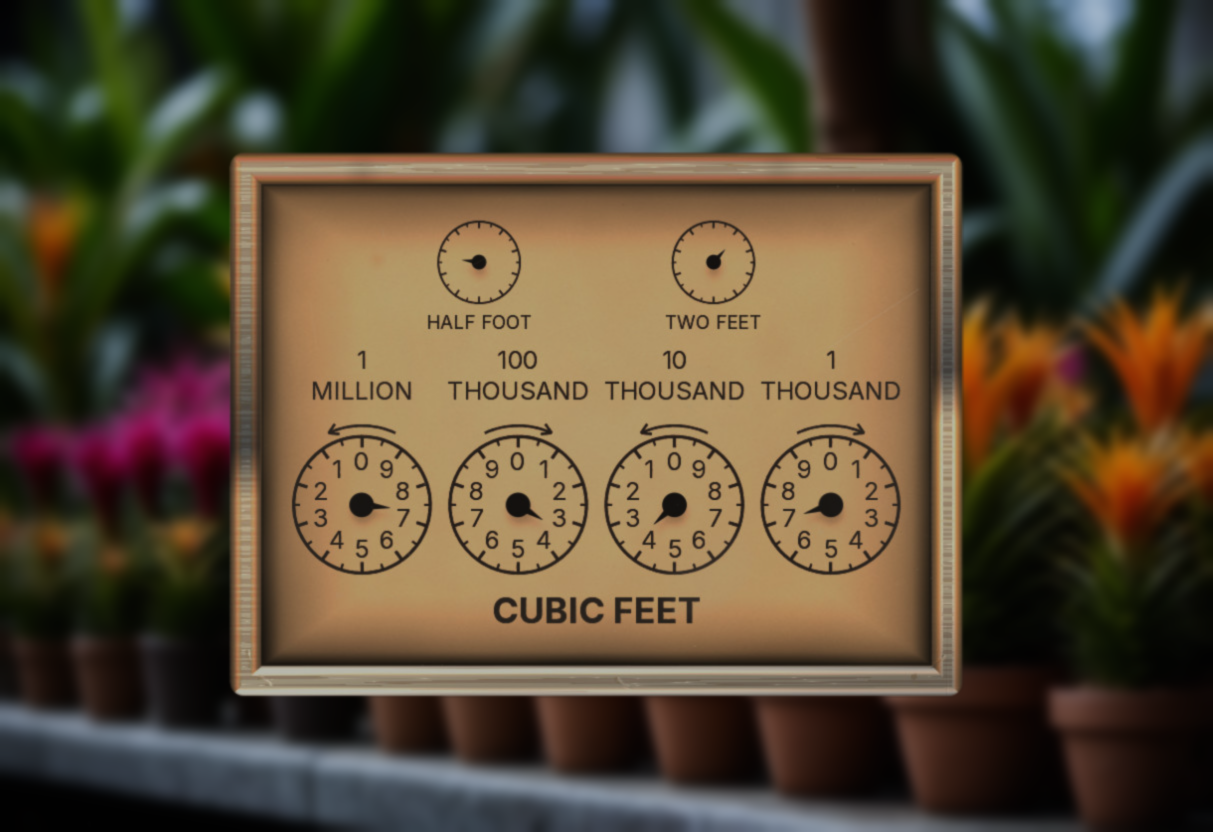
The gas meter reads 733700 ft³
